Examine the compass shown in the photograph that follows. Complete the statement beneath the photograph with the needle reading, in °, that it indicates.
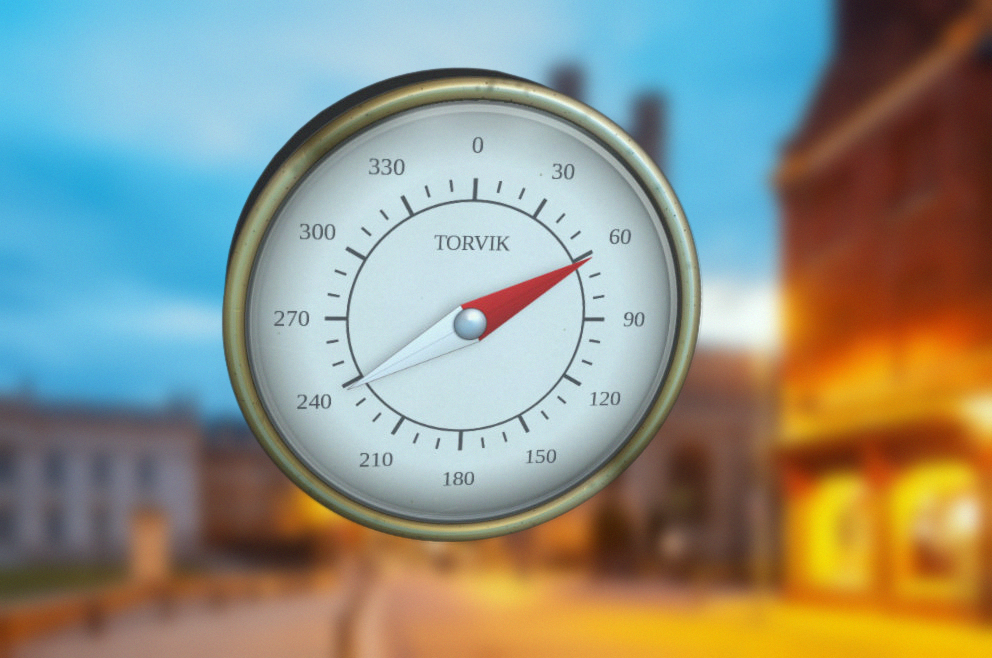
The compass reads 60 °
